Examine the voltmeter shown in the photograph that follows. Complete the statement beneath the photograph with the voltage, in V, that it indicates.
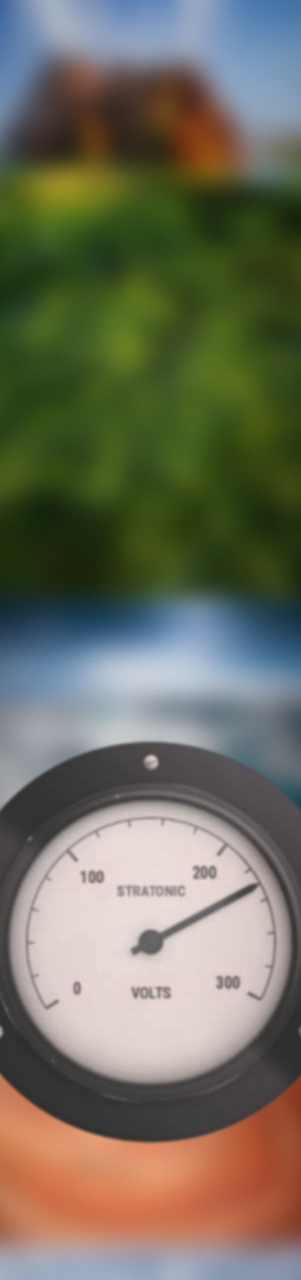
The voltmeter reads 230 V
